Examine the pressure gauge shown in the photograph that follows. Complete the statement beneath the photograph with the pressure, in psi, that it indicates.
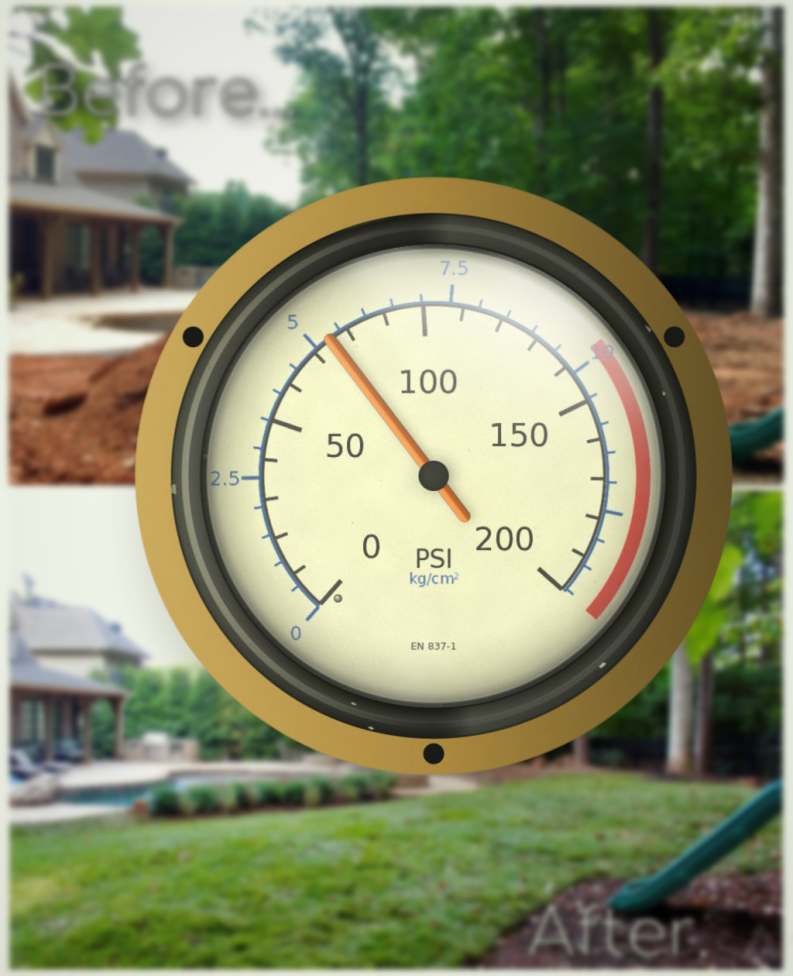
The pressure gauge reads 75 psi
